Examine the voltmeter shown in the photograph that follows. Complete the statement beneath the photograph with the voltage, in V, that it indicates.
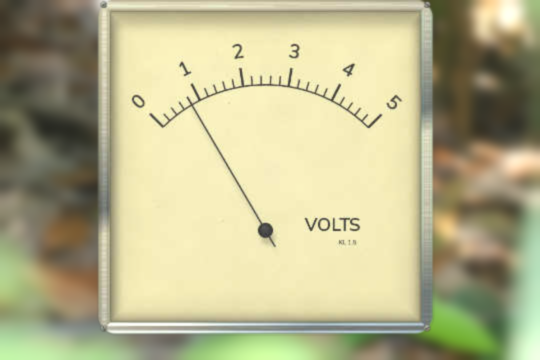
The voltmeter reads 0.8 V
